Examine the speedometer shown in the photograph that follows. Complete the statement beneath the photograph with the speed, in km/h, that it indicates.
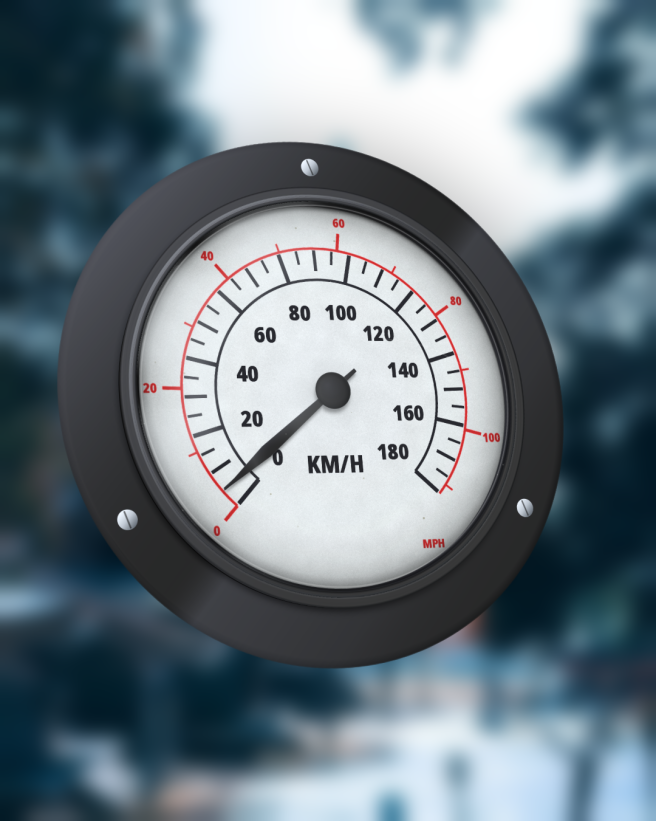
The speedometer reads 5 km/h
